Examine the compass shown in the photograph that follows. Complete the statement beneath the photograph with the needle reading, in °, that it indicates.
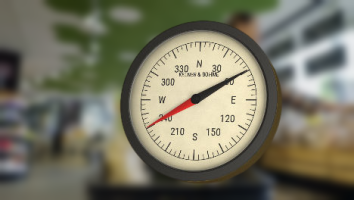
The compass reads 240 °
